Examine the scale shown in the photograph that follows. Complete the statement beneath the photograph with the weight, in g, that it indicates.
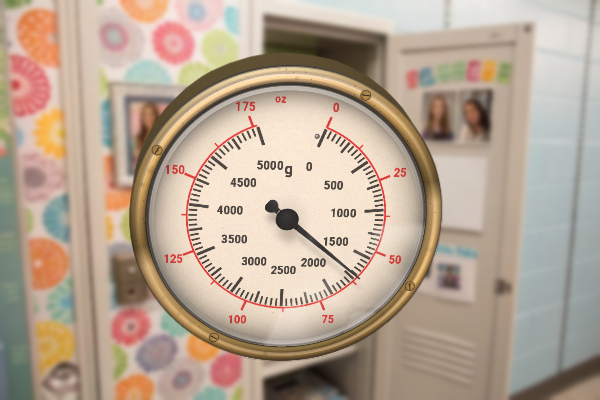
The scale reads 1700 g
